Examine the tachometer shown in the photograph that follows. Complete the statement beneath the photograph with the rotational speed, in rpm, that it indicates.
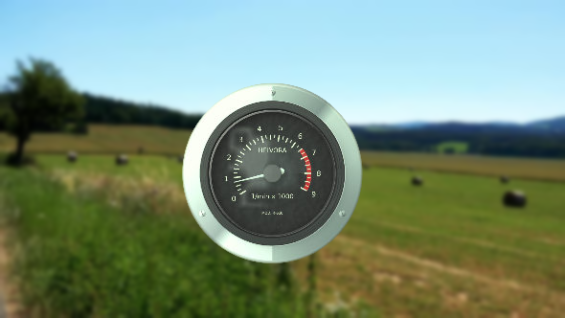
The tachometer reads 750 rpm
